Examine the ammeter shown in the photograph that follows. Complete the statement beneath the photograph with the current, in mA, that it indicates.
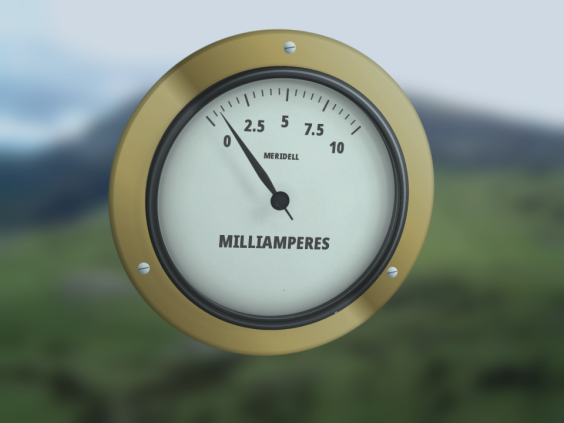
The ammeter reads 0.75 mA
